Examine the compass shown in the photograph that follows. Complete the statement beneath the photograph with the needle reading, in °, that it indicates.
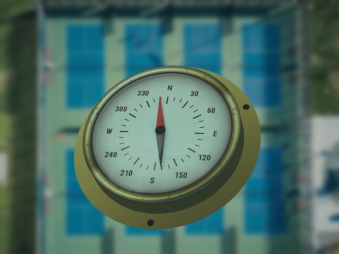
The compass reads 350 °
